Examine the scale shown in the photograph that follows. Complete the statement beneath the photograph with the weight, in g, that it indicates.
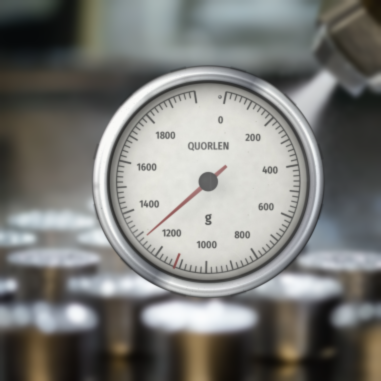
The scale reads 1280 g
